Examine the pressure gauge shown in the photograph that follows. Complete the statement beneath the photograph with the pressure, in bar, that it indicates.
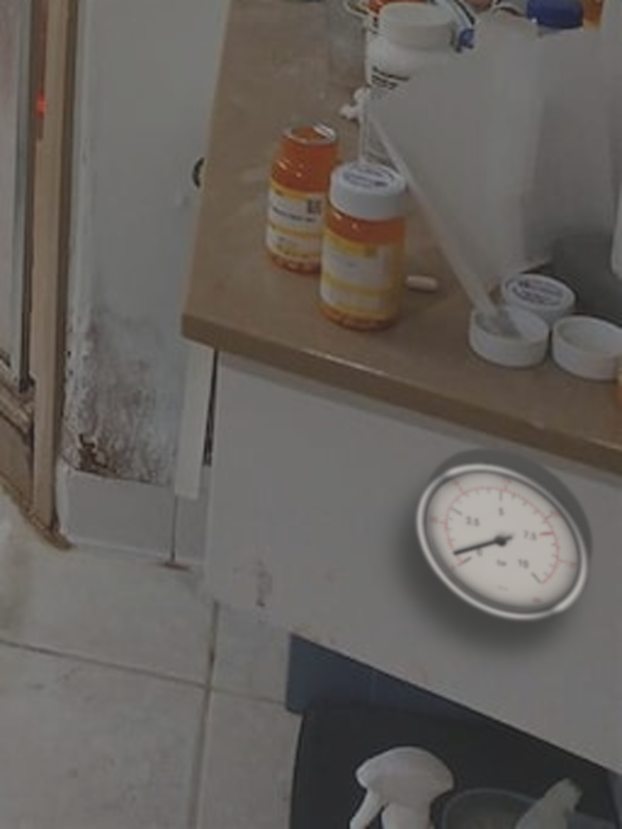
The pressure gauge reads 0.5 bar
